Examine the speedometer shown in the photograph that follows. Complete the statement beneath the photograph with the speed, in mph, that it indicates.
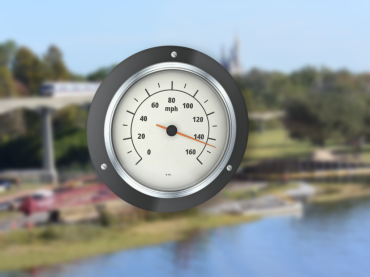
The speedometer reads 145 mph
